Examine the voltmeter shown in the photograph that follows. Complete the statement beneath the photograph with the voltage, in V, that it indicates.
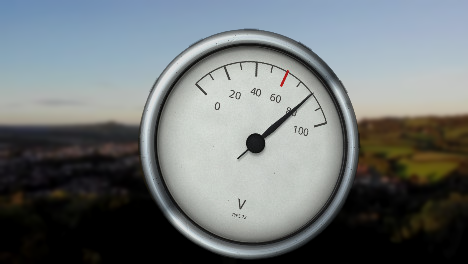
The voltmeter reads 80 V
